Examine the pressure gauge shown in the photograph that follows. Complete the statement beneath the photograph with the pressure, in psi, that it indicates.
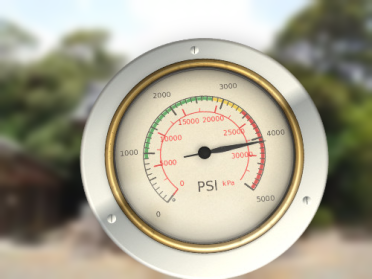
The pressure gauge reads 4100 psi
